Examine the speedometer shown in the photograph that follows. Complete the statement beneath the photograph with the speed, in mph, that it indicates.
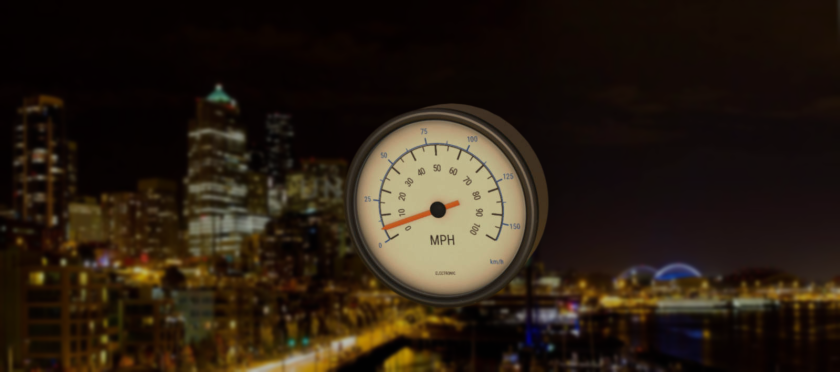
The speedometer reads 5 mph
